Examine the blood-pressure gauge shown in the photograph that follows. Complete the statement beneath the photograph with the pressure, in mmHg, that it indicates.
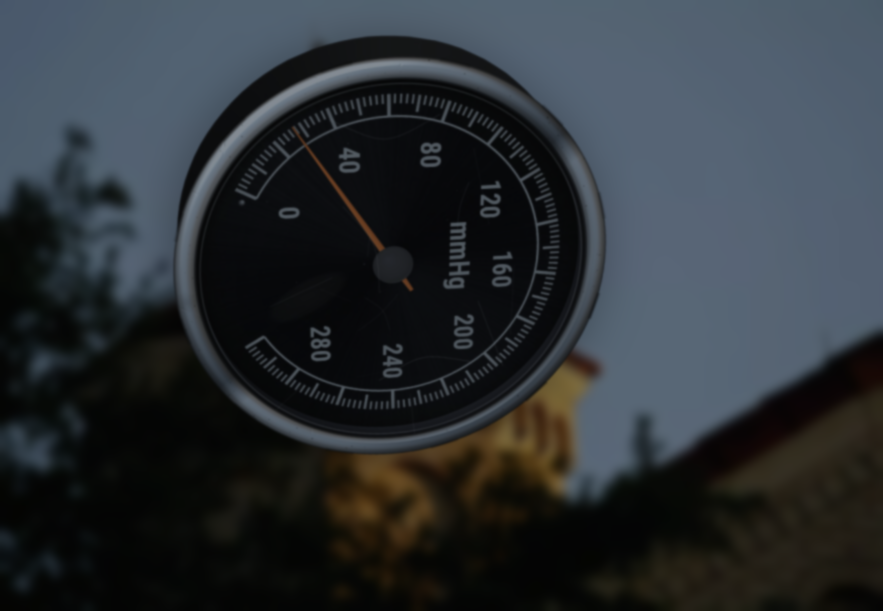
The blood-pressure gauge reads 28 mmHg
